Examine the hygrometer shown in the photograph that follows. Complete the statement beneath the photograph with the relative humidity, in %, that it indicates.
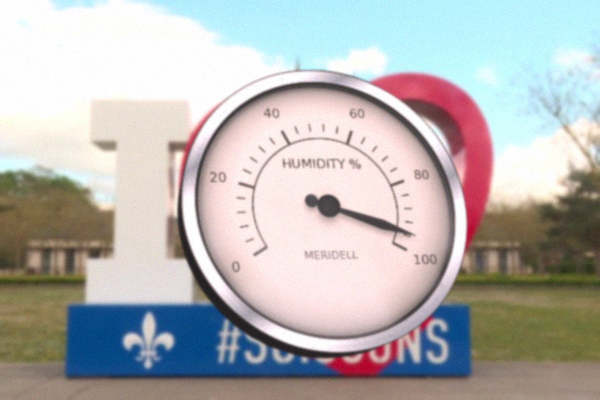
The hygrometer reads 96 %
